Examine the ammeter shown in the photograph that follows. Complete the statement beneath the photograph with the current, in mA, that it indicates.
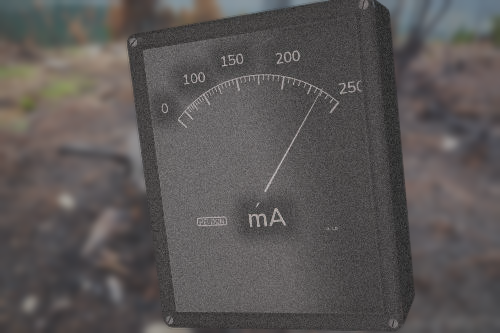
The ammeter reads 235 mA
